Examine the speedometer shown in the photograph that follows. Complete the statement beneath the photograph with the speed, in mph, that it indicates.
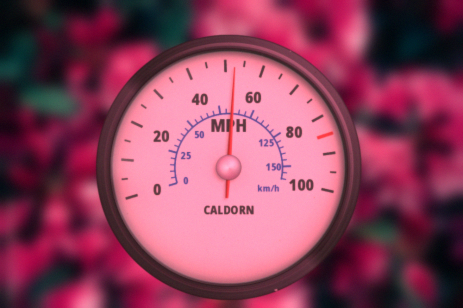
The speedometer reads 52.5 mph
